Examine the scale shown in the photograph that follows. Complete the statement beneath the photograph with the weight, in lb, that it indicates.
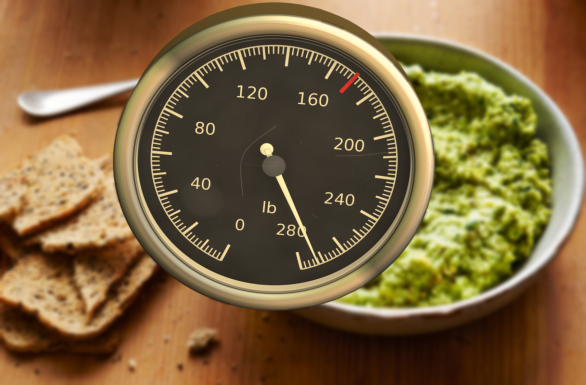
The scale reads 272 lb
